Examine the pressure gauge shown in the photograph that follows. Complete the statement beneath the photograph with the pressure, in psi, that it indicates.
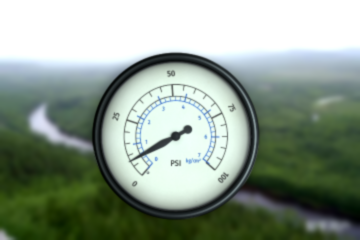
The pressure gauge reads 7.5 psi
